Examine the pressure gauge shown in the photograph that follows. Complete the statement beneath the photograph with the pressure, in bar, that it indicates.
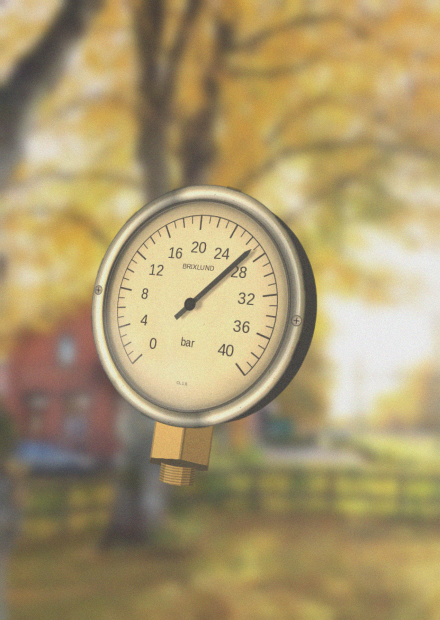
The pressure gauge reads 27 bar
